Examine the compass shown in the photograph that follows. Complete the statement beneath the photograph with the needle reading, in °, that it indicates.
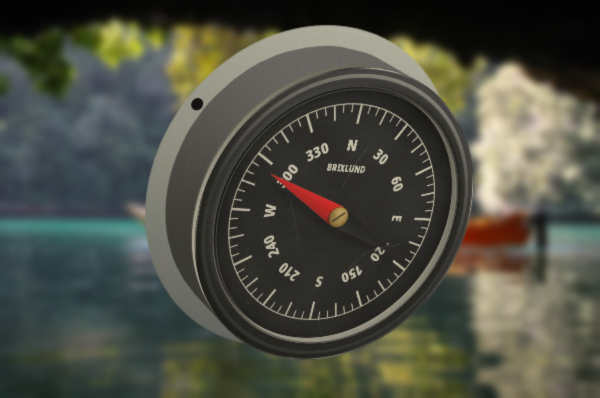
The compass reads 295 °
